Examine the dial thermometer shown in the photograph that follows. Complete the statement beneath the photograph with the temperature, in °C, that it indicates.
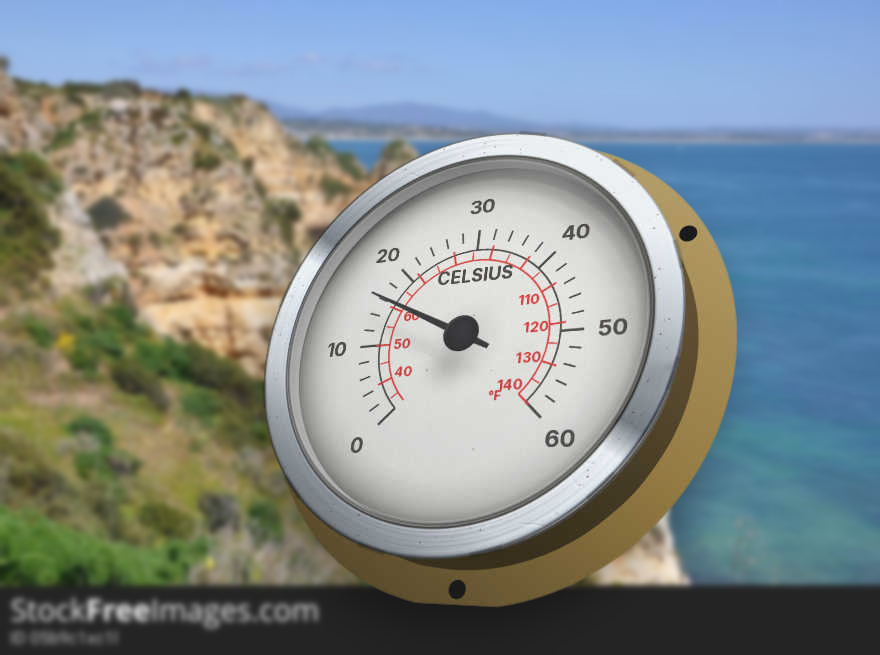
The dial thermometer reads 16 °C
